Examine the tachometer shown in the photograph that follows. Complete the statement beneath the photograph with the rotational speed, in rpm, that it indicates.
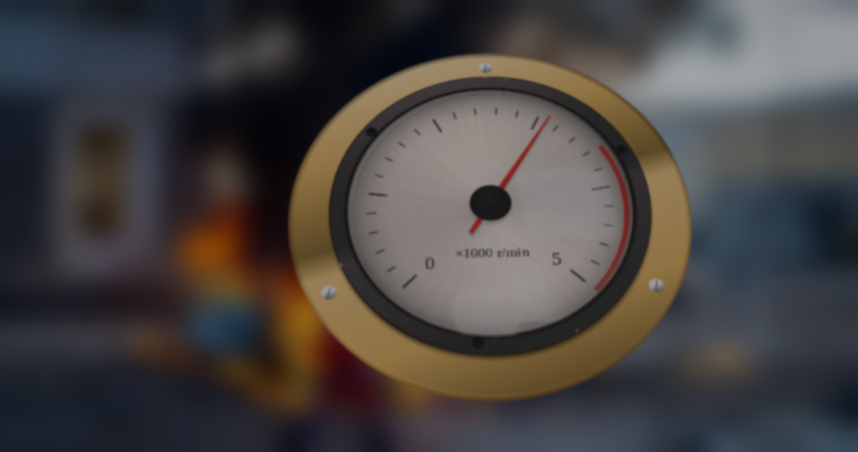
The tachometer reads 3100 rpm
